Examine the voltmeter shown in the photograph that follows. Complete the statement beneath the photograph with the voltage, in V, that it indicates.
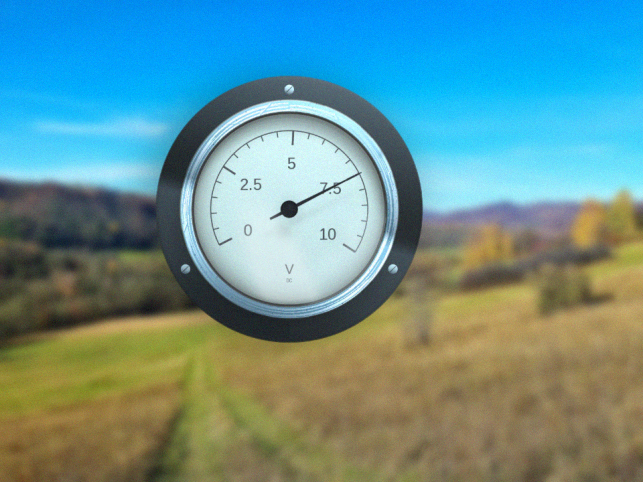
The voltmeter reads 7.5 V
